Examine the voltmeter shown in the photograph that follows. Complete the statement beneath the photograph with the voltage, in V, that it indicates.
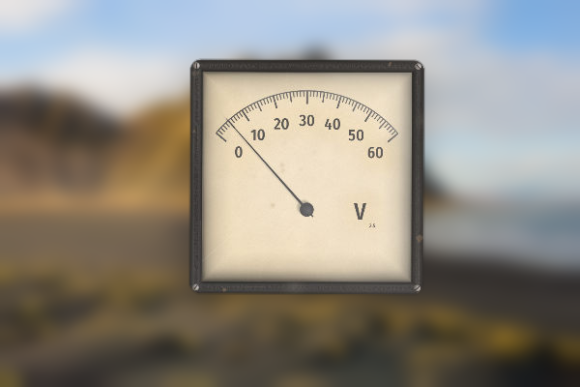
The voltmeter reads 5 V
